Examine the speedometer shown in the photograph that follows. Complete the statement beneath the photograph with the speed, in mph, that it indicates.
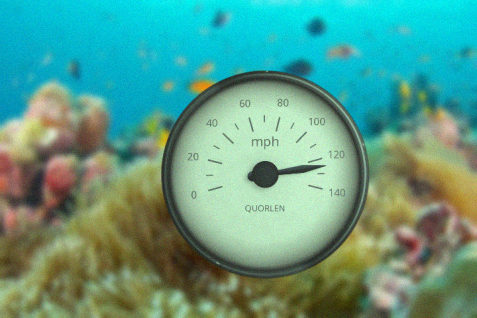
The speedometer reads 125 mph
